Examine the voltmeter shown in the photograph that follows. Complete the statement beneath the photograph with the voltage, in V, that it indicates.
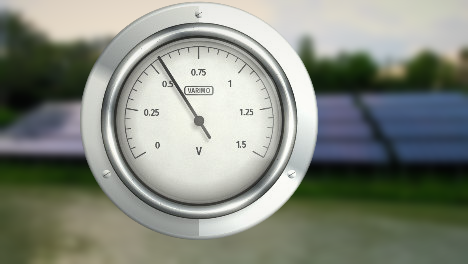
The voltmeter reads 0.55 V
